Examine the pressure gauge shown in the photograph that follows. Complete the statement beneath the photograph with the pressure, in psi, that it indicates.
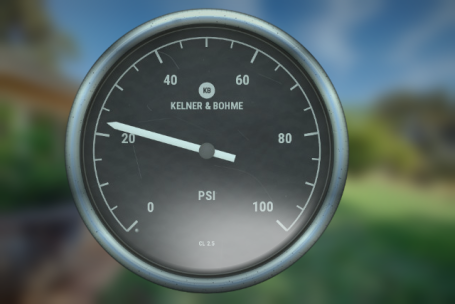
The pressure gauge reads 22.5 psi
